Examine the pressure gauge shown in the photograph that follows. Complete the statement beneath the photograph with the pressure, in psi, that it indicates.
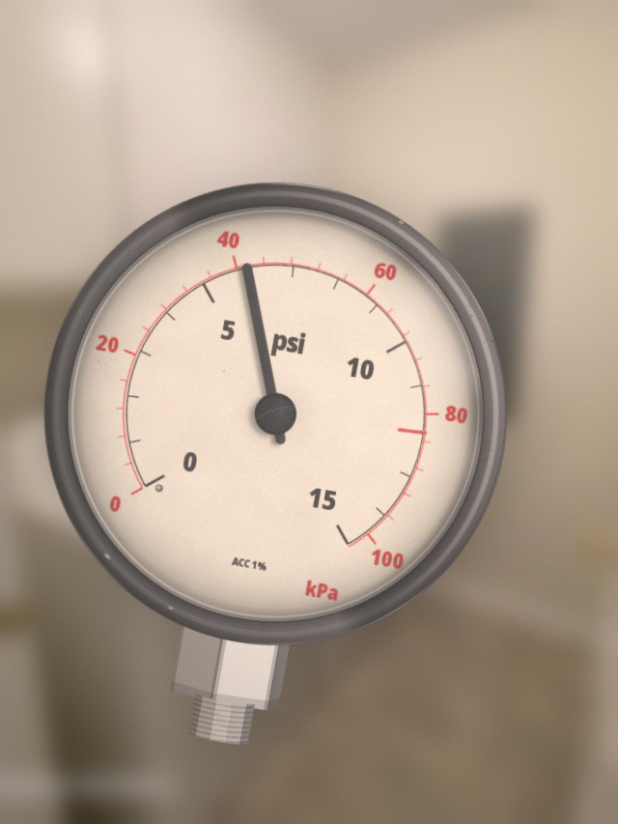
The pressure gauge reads 6 psi
